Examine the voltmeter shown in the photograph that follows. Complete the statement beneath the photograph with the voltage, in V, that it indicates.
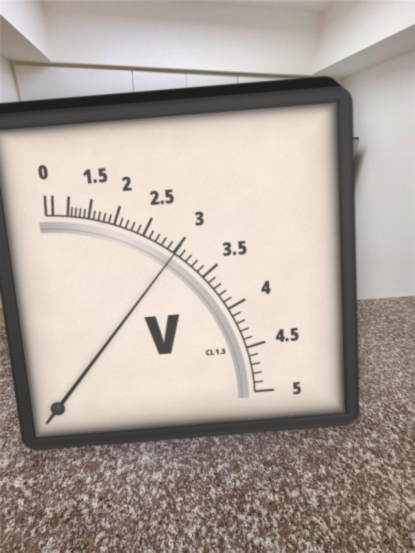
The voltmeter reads 3 V
